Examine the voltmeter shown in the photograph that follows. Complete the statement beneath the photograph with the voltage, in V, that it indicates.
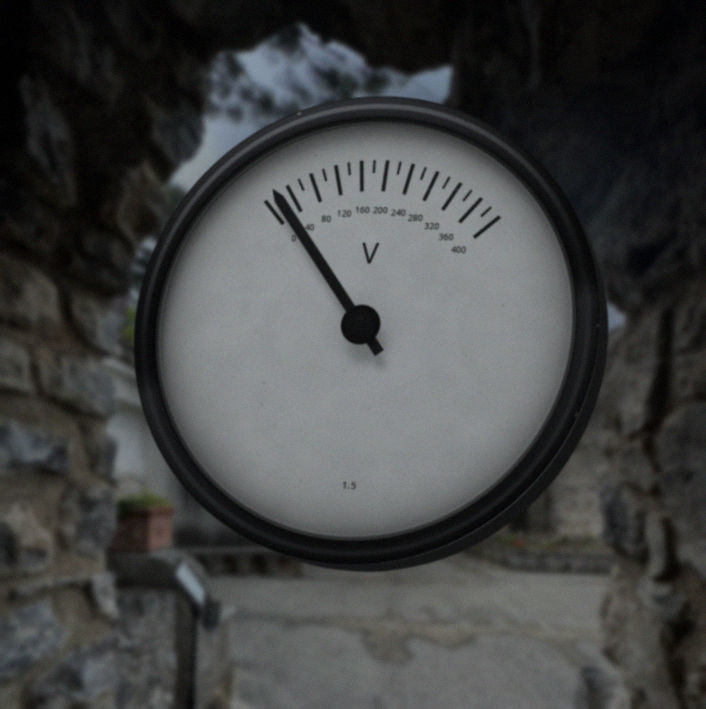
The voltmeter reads 20 V
